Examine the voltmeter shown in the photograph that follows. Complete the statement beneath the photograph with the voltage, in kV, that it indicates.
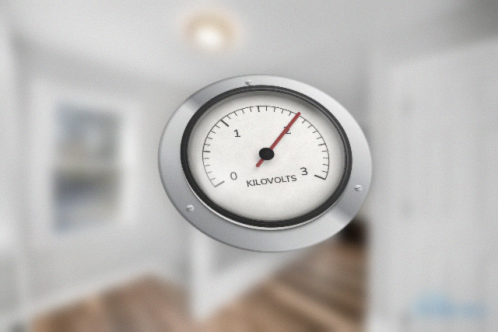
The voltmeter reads 2 kV
